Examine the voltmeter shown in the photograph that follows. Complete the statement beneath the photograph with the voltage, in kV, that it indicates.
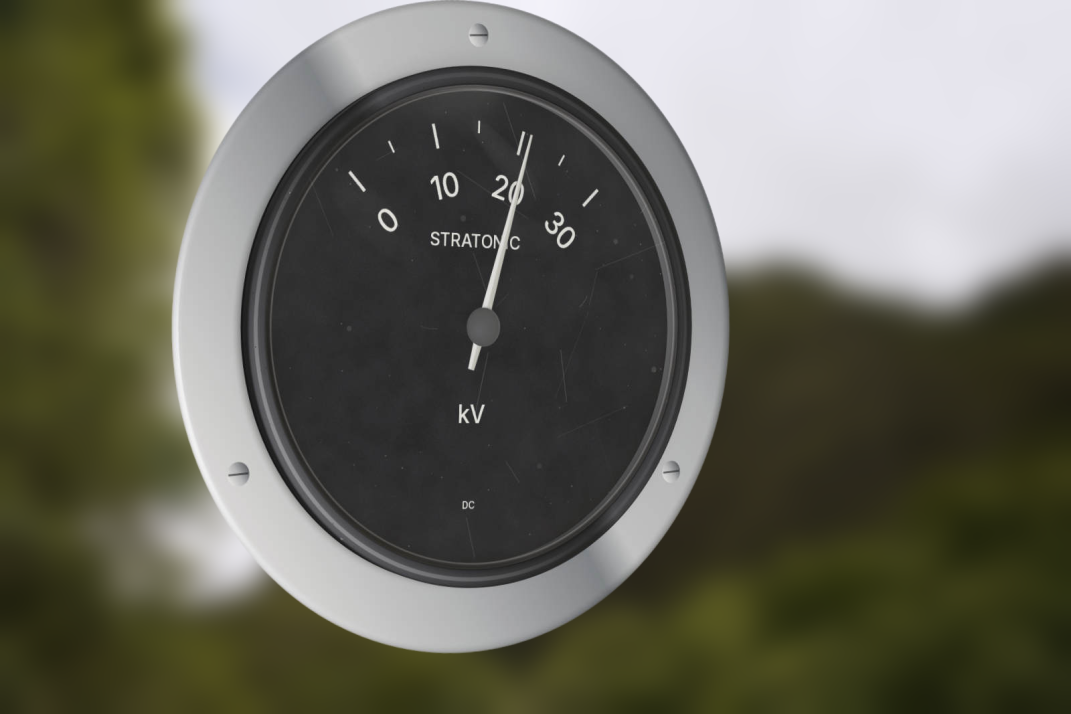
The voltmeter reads 20 kV
